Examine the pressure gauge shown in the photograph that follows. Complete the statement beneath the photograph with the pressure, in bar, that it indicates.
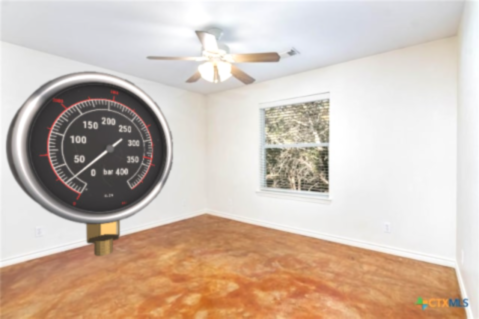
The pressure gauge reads 25 bar
